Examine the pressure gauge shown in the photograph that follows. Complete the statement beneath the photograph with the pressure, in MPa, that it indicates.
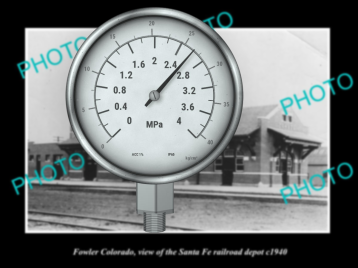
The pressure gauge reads 2.6 MPa
